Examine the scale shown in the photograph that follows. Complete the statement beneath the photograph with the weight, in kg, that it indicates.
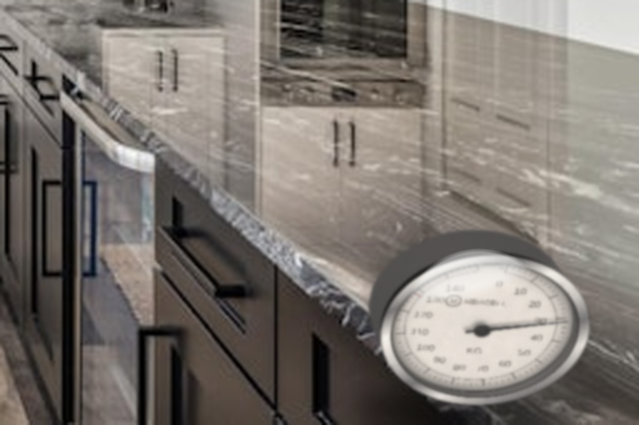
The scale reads 30 kg
